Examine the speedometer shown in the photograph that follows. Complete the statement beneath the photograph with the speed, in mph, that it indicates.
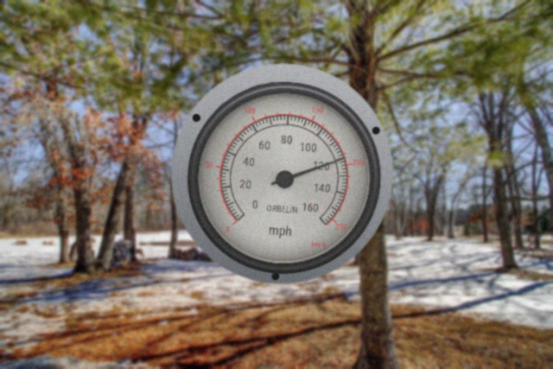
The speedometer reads 120 mph
